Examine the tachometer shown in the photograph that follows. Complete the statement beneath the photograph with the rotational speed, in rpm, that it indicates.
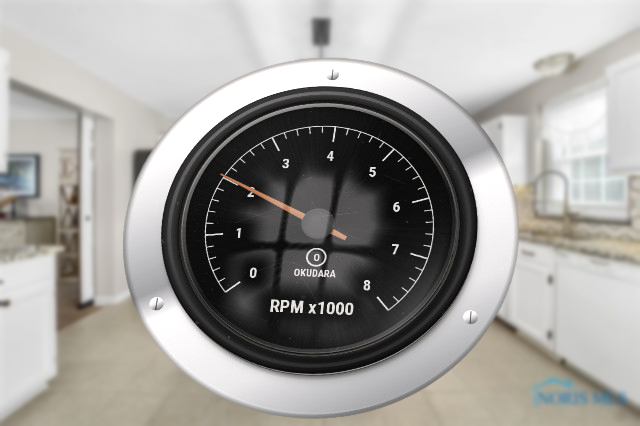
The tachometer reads 2000 rpm
